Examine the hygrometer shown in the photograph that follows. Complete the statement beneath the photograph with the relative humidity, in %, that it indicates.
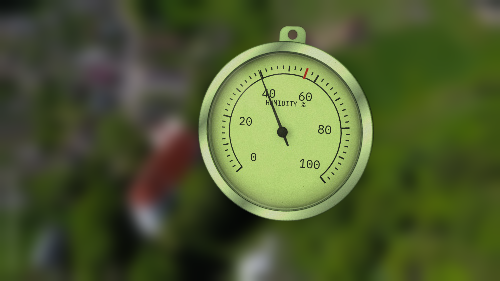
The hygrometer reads 40 %
